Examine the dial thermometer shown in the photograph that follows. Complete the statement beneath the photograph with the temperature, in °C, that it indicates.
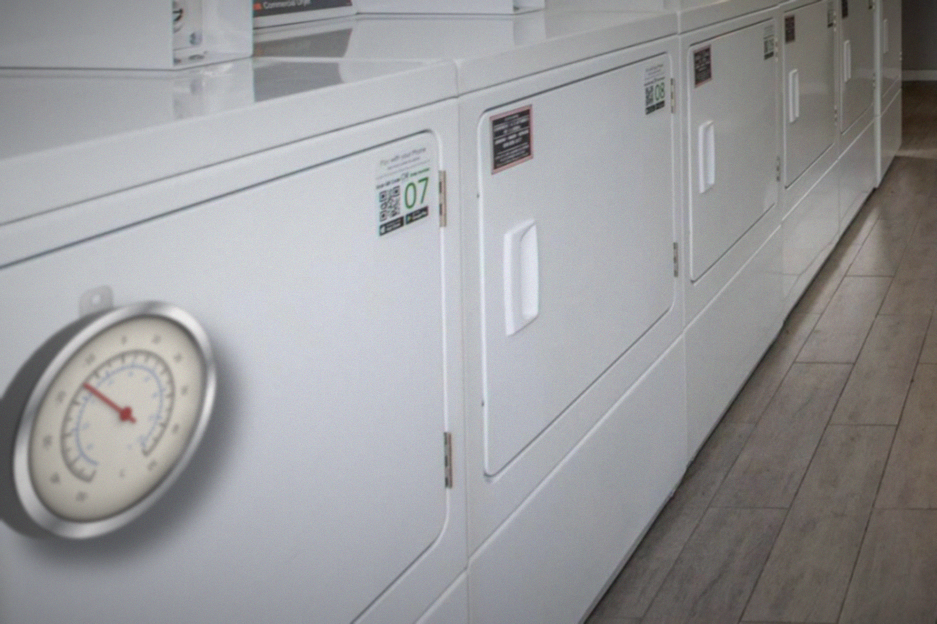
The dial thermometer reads -15 °C
